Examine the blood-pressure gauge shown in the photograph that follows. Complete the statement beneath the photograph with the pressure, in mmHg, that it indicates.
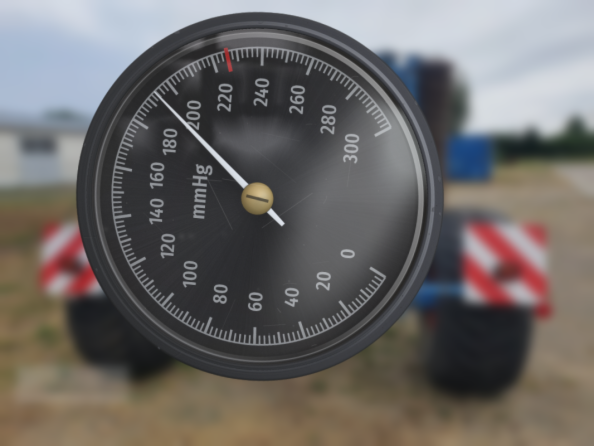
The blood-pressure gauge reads 194 mmHg
